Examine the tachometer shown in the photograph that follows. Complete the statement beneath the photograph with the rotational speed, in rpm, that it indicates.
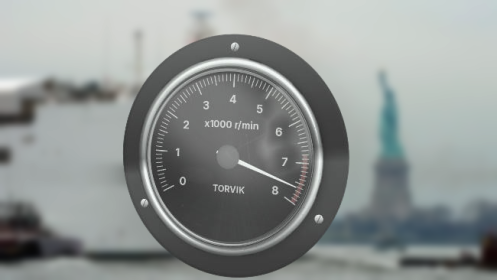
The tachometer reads 7600 rpm
